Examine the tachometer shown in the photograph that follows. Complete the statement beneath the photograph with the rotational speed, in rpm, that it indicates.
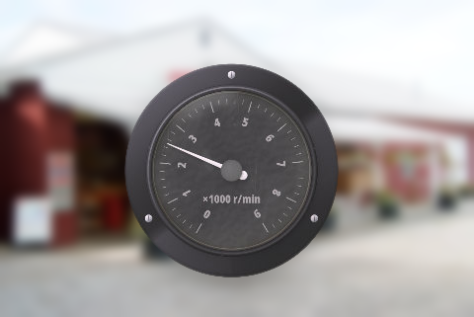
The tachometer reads 2500 rpm
